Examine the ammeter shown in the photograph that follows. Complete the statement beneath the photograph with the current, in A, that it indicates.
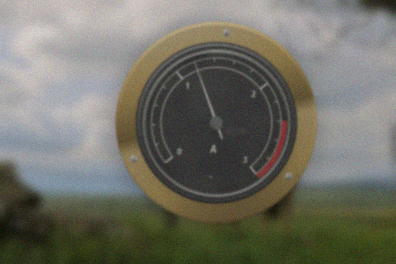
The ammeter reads 1.2 A
